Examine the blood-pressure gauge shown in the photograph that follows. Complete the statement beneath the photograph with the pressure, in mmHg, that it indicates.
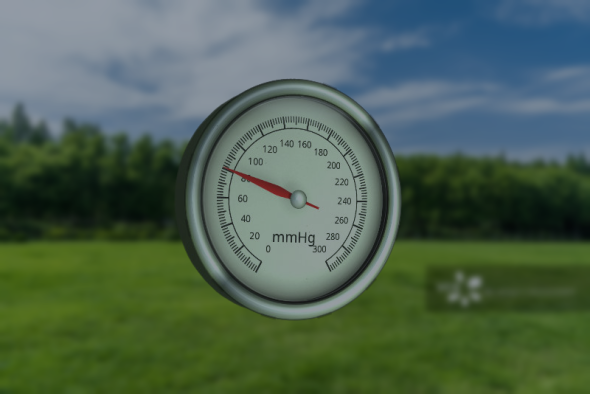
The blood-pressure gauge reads 80 mmHg
